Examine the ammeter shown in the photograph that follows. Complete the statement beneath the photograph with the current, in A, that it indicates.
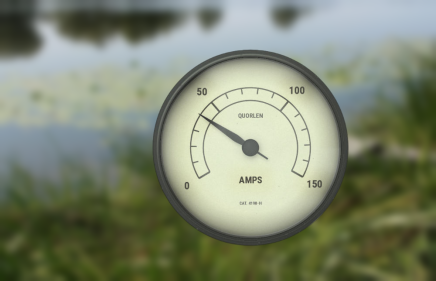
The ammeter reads 40 A
